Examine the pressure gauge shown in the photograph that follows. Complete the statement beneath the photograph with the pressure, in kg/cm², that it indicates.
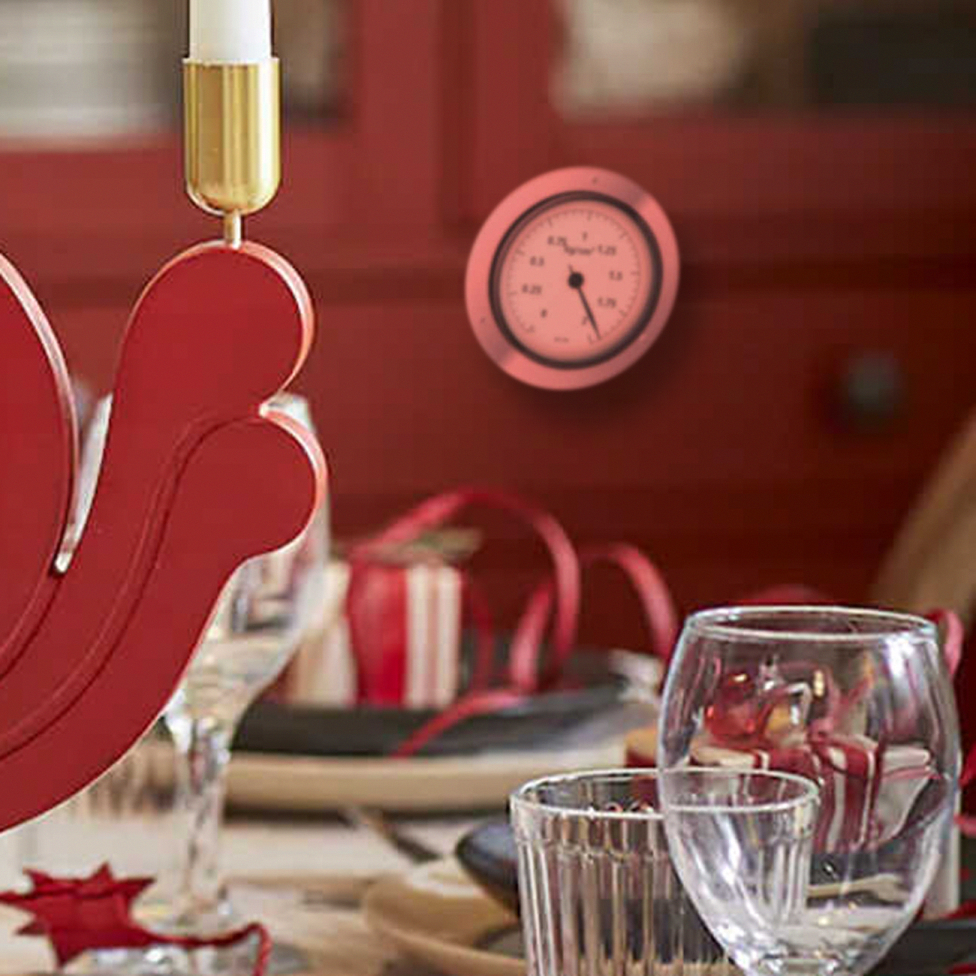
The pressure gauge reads 1.95 kg/cm²
